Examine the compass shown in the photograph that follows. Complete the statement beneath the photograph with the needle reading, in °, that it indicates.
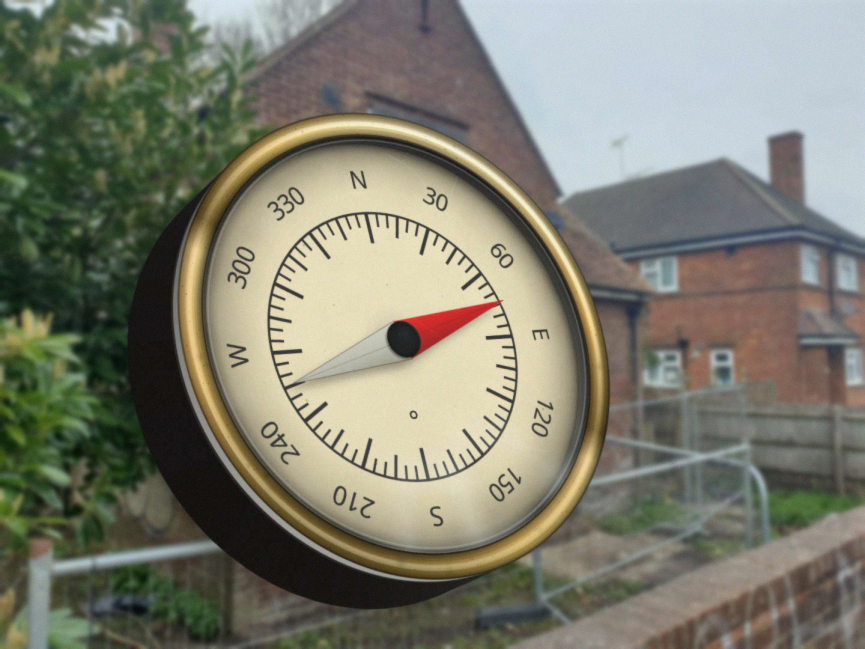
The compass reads 75 °
